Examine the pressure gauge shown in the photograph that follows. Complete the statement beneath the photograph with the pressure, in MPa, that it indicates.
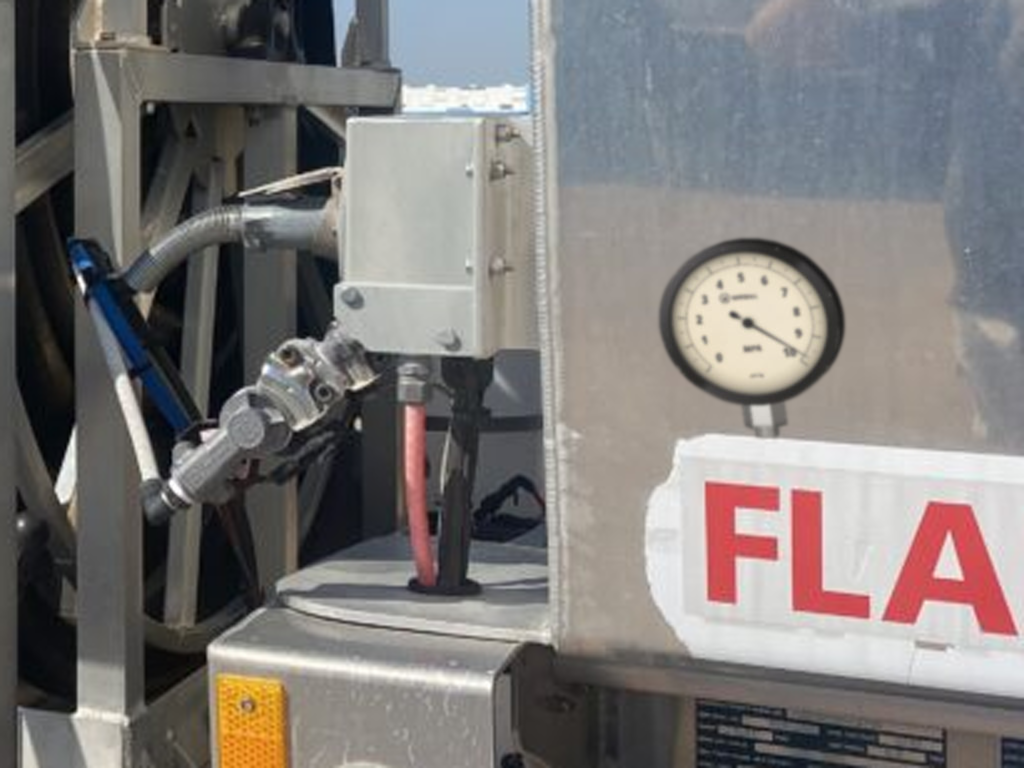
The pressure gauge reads 9.75 MPa
